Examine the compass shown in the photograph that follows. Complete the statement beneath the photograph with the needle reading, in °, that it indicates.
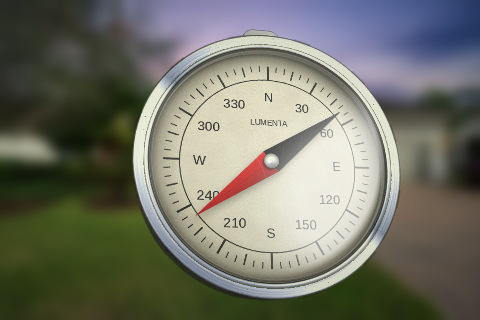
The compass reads 232.5 °
